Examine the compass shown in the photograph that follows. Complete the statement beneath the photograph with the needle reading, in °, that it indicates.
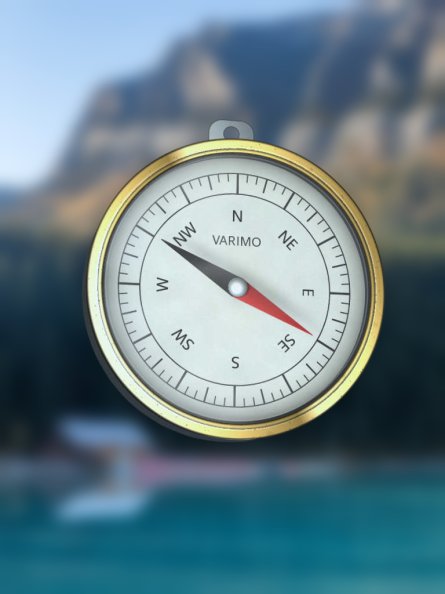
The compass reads 120 °
